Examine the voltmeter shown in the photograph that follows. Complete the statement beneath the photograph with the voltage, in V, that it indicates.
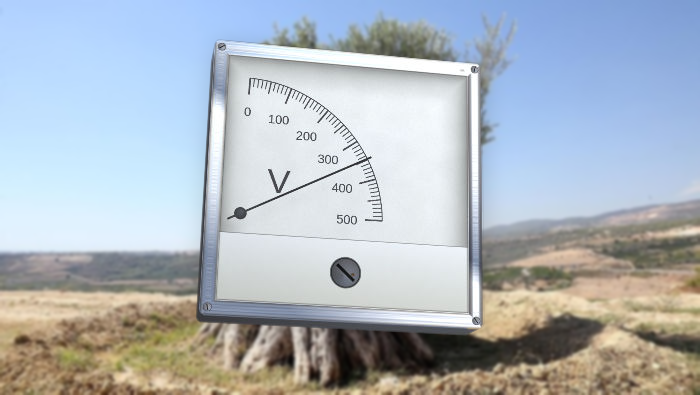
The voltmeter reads 350 V
